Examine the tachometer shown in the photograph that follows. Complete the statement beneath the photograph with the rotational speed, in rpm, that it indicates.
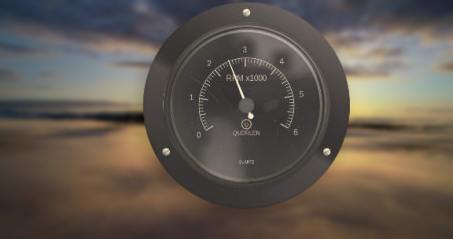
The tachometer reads 2500 rpm
